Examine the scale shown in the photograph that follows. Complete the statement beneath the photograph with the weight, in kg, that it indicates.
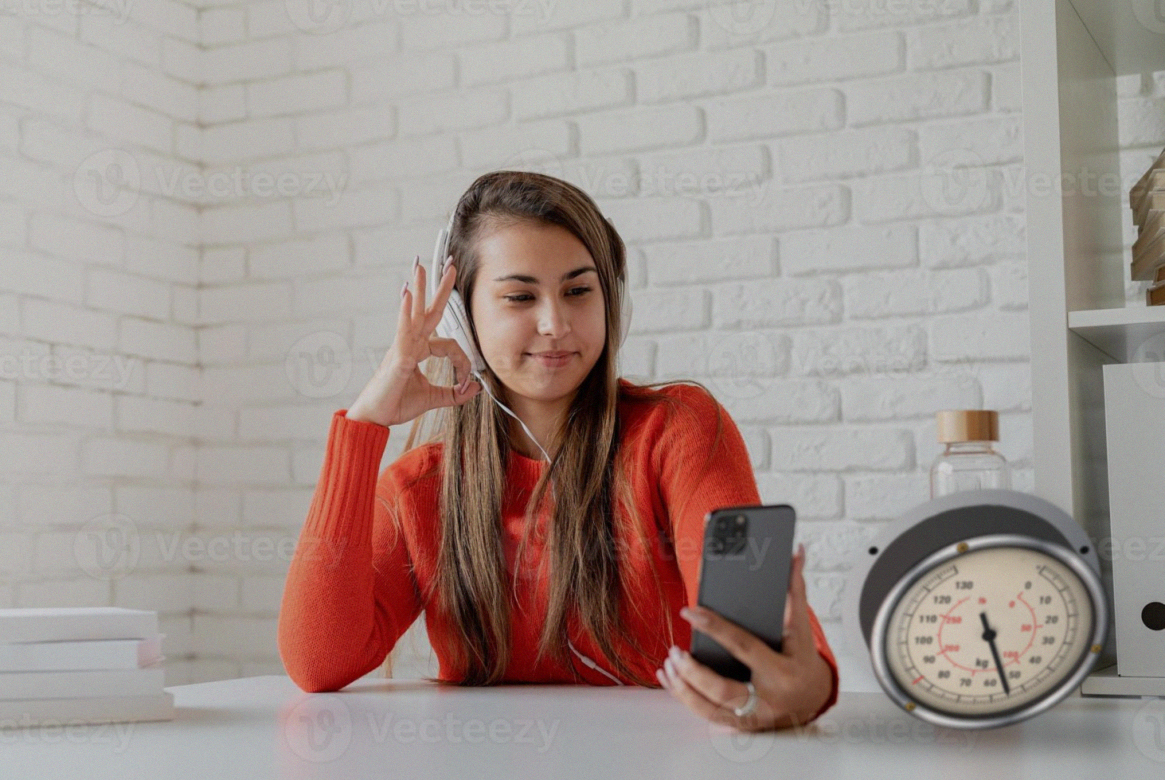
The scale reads 55 kg
